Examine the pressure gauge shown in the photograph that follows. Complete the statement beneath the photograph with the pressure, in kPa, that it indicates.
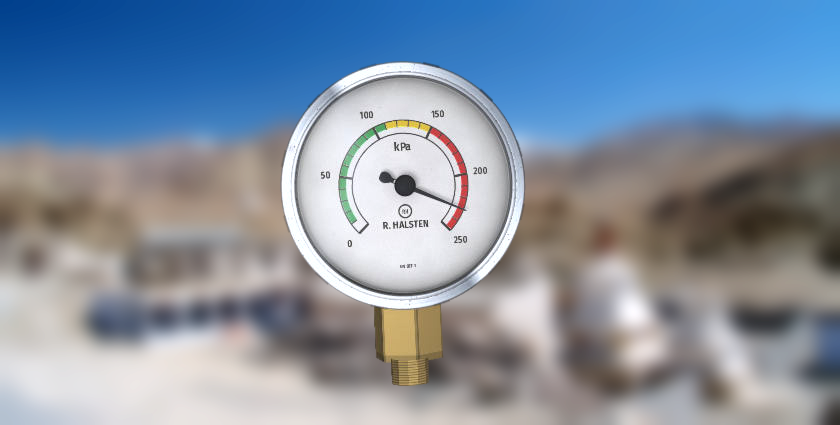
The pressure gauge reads 230 kPa
